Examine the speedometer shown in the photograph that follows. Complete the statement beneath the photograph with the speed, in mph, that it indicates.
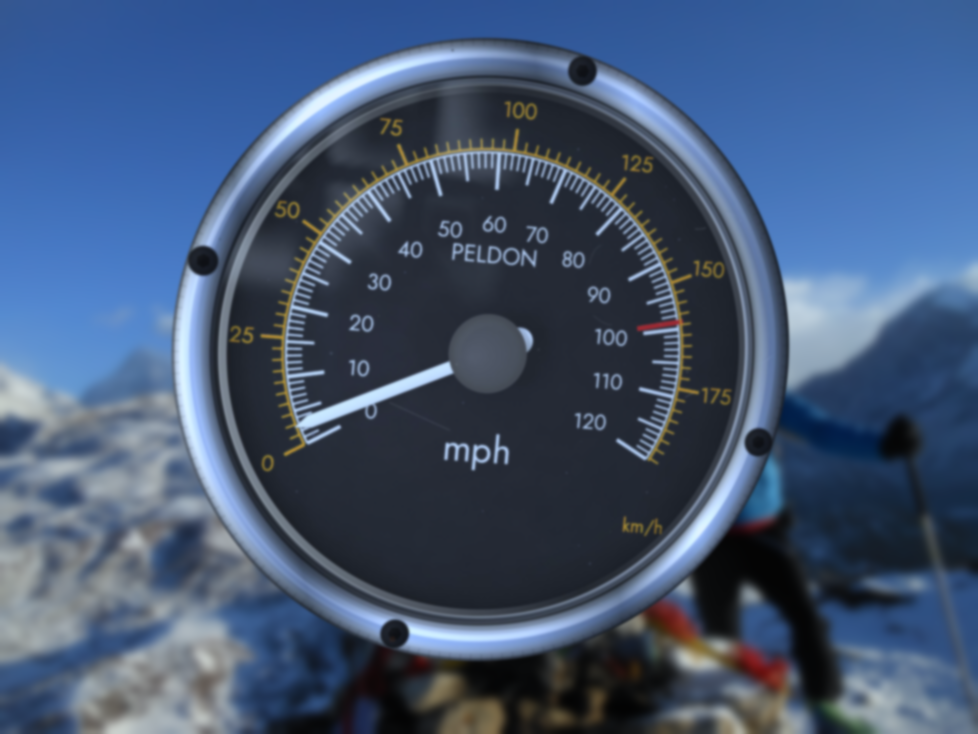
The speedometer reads 3 mph
